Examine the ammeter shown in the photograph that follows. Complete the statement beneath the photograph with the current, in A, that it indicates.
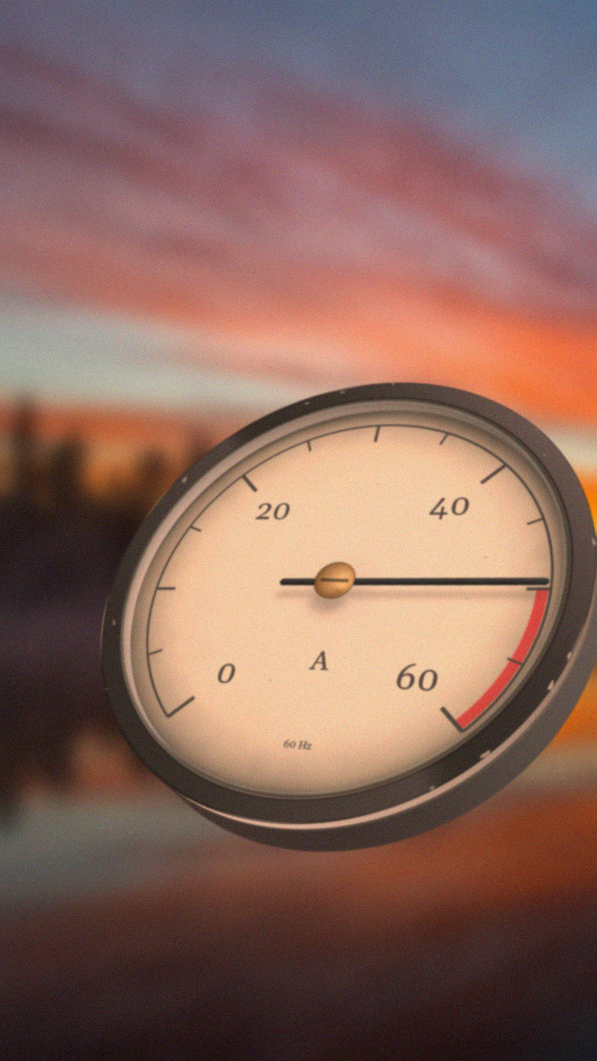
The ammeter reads 50 A
